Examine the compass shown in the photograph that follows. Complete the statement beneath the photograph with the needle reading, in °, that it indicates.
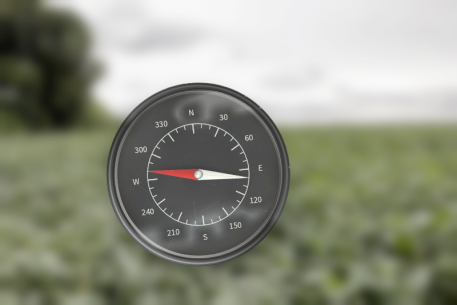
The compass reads 280 °
